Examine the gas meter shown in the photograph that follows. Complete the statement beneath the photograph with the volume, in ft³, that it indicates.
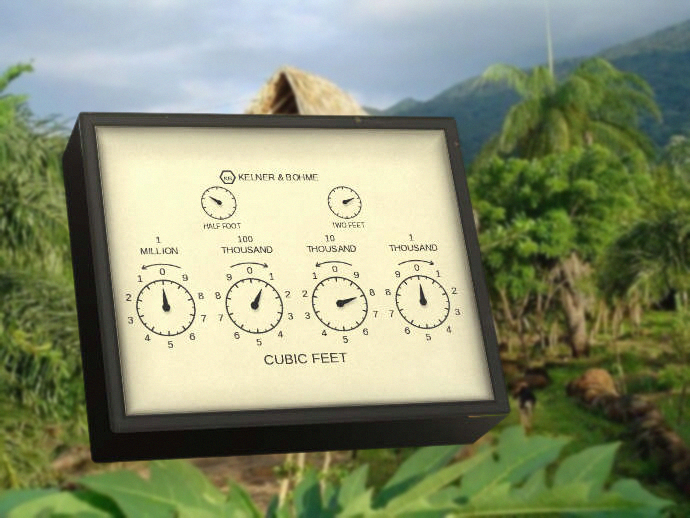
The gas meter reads 8000 ft³
